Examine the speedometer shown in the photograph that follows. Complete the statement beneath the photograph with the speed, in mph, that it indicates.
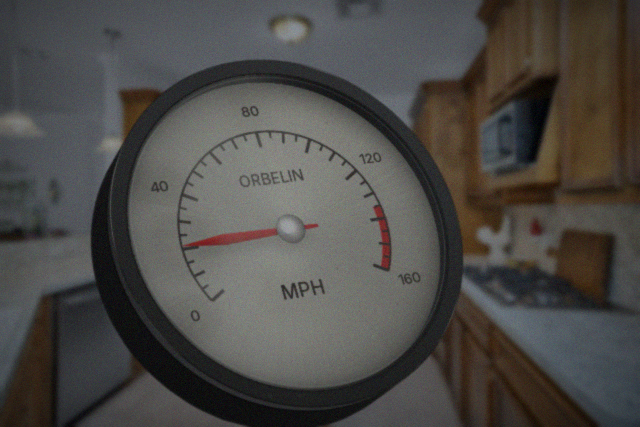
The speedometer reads 20 mph
